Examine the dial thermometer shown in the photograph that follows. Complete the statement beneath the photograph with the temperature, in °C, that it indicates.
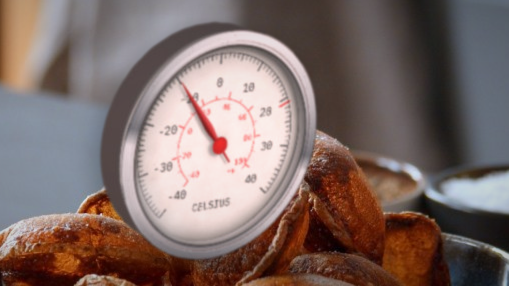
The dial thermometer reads -10 °C
